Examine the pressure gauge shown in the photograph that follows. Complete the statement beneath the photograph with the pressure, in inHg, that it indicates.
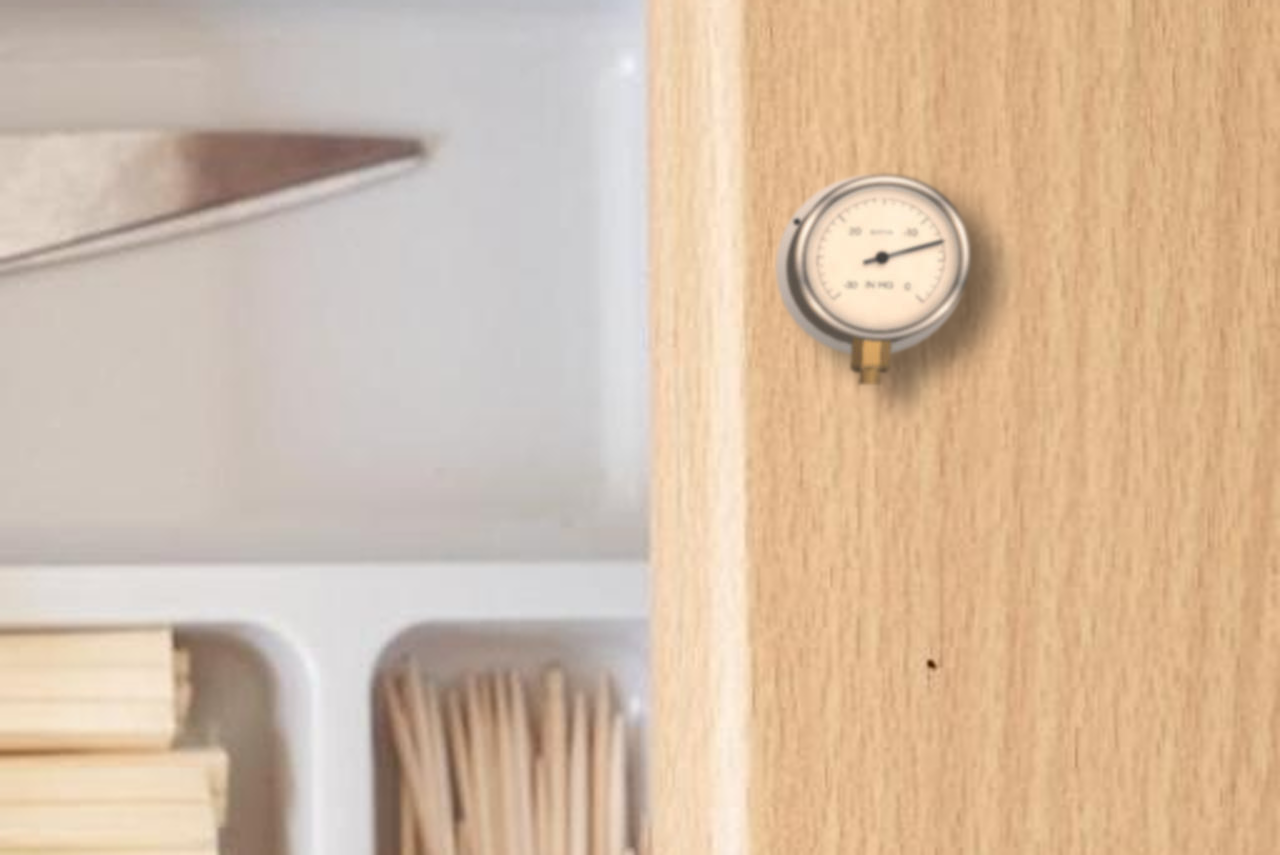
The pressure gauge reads -7 inHg
